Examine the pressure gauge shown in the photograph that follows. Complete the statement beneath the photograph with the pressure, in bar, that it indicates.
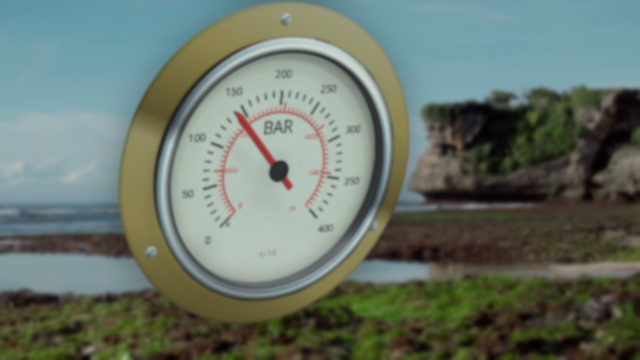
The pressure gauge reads 140 bar
